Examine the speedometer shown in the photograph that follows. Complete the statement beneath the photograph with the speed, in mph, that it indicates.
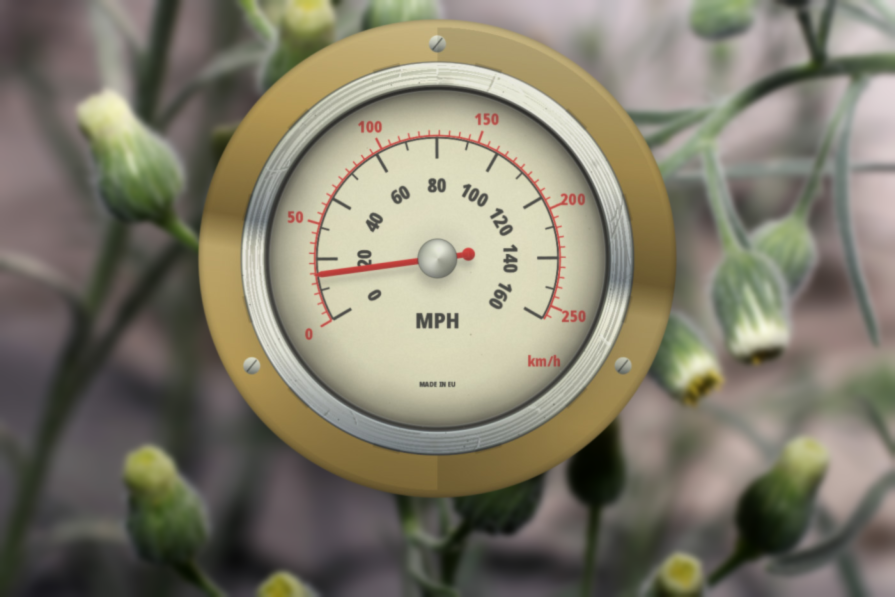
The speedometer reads 15 mph
